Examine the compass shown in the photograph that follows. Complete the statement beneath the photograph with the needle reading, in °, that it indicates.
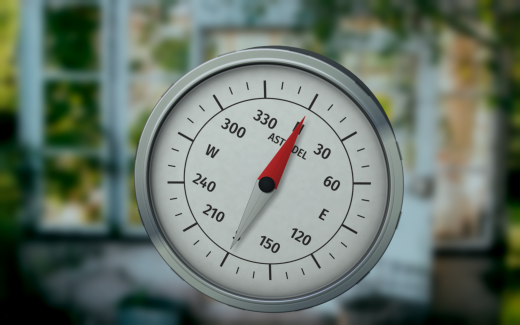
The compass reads 0 °
